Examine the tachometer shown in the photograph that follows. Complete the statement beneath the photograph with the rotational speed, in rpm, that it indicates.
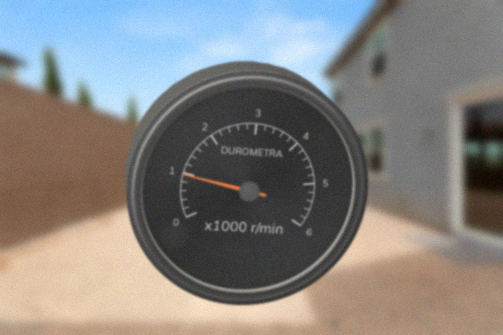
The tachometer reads 1000 rpm
